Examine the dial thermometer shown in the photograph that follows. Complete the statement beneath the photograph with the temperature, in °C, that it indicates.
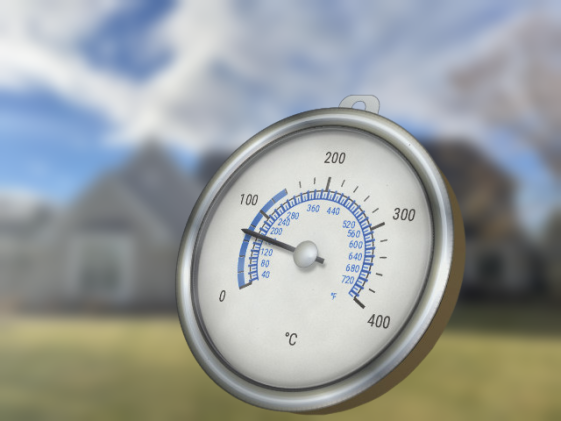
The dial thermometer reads 70 °C
